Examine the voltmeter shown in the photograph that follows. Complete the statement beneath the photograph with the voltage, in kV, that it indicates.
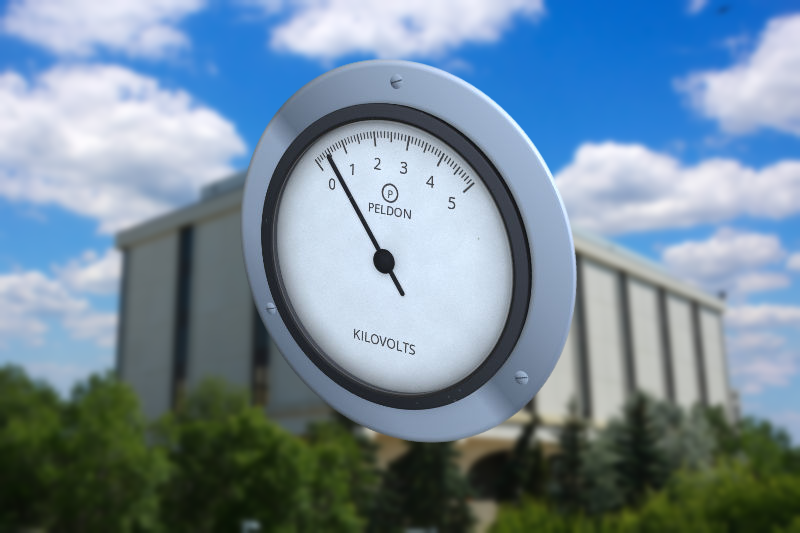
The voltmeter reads 0.5 kV
